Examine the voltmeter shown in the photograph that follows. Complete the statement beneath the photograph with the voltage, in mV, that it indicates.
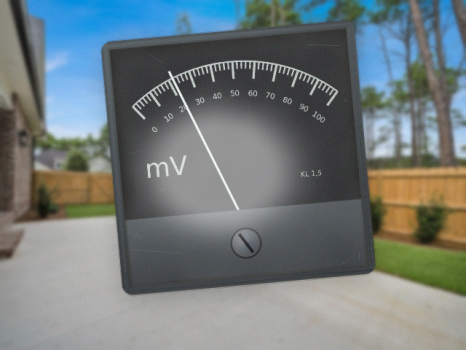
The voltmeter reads 22 mV
